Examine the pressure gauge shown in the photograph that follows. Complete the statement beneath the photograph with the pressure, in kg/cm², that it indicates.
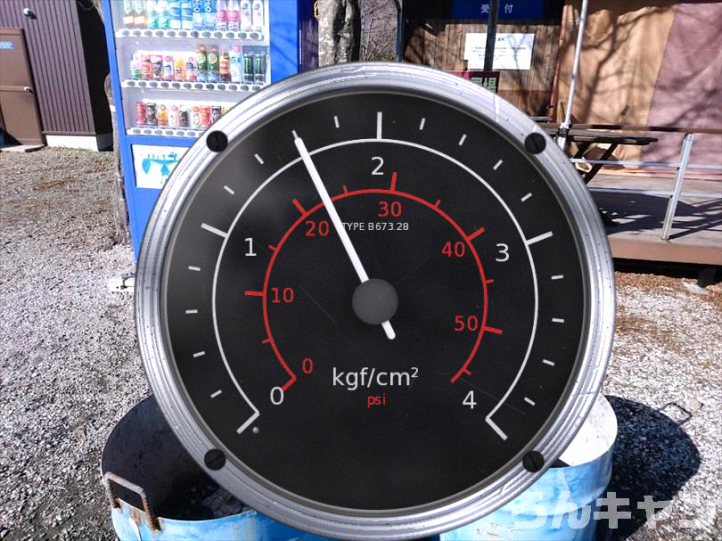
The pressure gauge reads 1.6 kg/cm²
